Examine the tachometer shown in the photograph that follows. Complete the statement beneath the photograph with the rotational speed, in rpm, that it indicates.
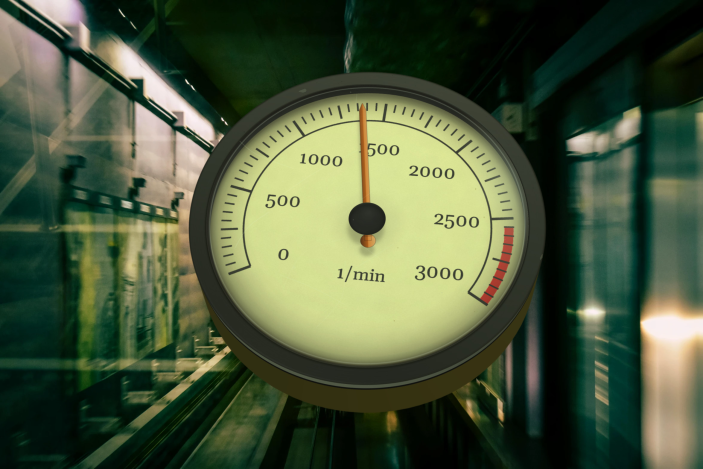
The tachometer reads 1375 rpm
